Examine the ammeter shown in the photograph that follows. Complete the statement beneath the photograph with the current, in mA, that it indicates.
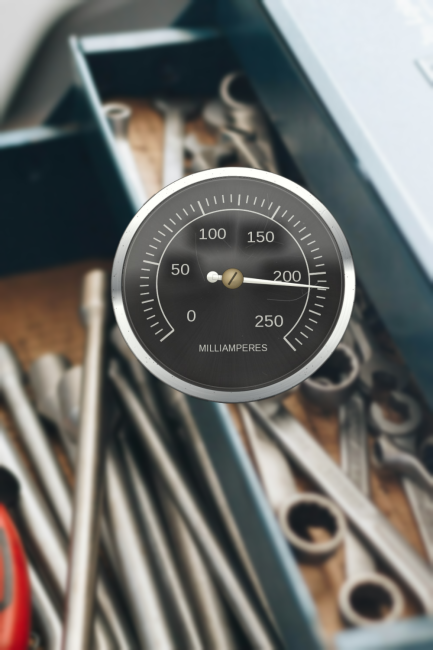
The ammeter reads 210 mA
